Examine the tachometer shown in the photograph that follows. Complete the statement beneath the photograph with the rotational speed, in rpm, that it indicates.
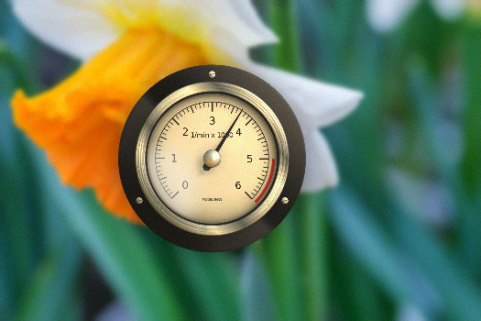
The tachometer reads 3700 rpm
